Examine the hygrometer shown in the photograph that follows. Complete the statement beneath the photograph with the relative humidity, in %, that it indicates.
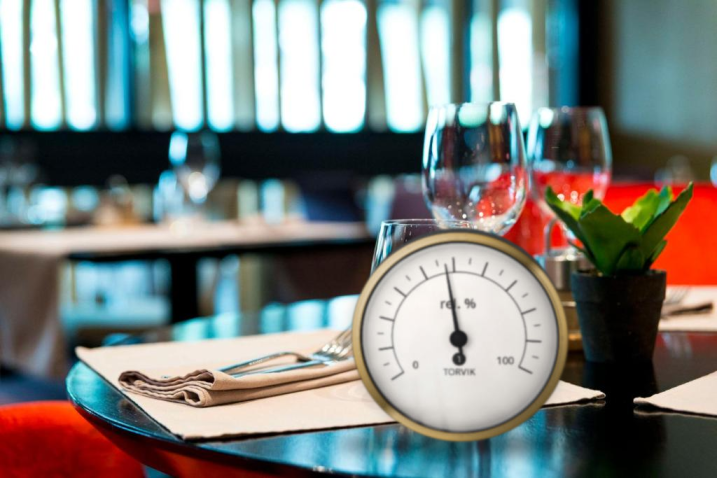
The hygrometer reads 47.5 %
